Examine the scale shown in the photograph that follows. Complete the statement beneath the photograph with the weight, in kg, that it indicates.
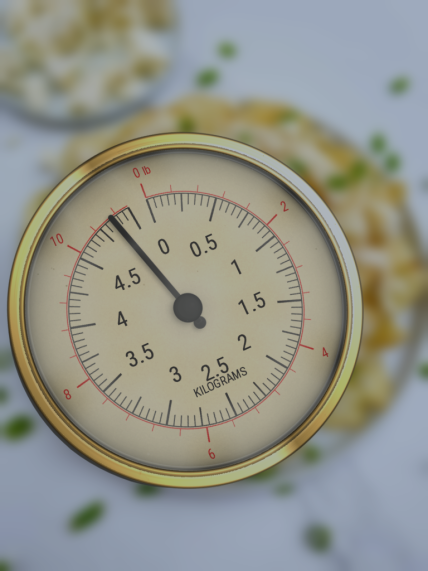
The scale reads 4.85 kg
